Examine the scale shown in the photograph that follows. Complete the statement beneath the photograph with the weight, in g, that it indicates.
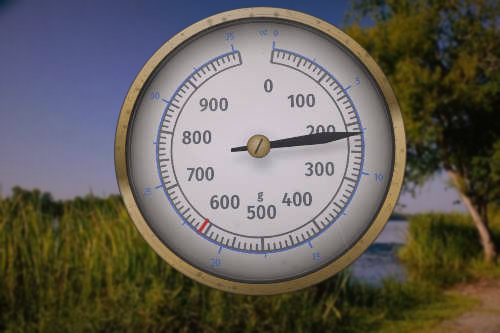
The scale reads 220 g
